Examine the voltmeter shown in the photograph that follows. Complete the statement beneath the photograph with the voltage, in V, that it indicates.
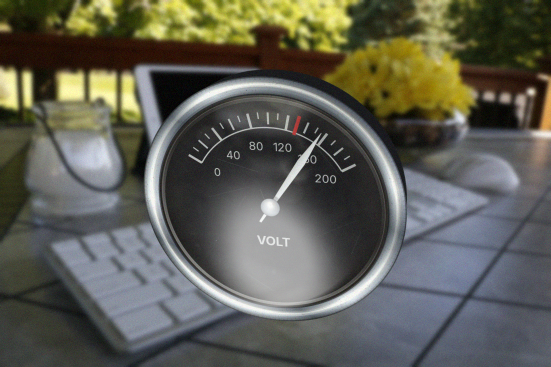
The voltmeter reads 155 V
